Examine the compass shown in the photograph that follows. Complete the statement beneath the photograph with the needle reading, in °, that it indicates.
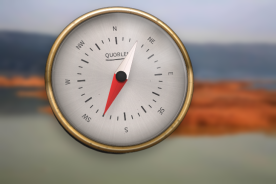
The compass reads 210 °
